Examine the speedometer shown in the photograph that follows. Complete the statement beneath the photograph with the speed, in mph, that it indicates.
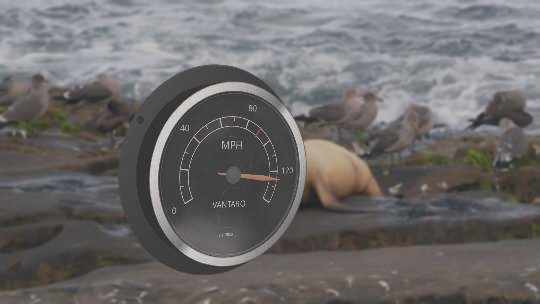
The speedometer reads 125 mph
